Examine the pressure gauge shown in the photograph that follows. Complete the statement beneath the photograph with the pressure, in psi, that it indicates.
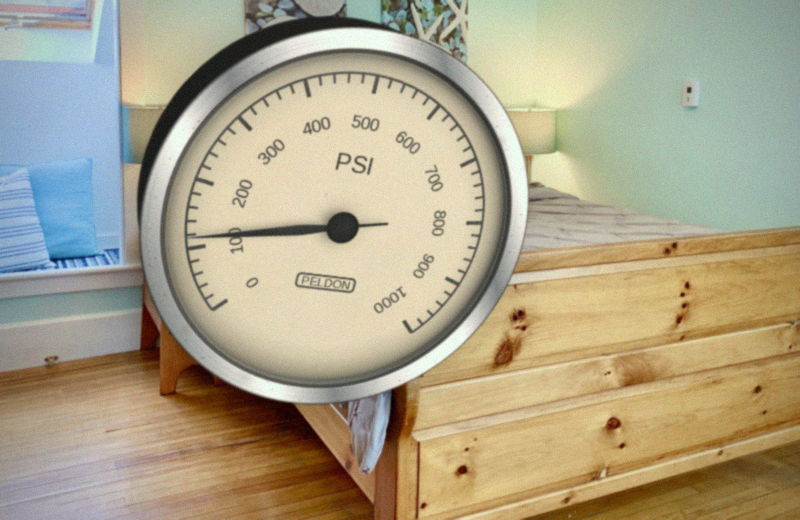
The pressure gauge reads 120 psi
